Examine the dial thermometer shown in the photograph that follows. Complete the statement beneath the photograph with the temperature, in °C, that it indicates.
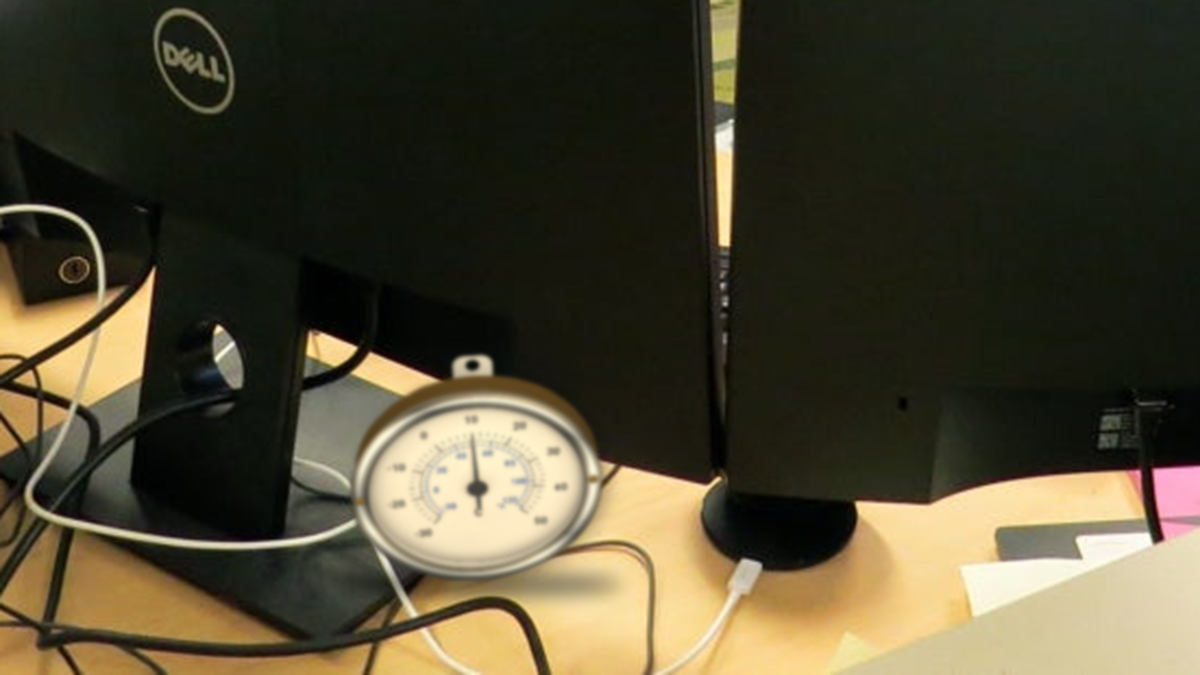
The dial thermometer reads 10 °C
